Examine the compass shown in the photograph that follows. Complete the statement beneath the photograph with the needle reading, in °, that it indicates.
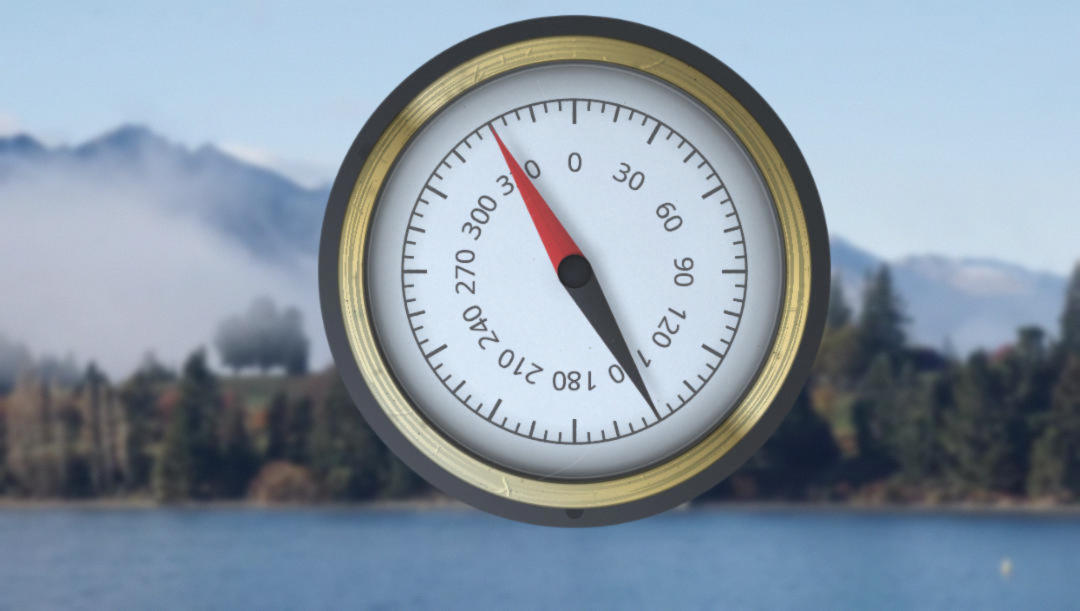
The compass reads 330 °
